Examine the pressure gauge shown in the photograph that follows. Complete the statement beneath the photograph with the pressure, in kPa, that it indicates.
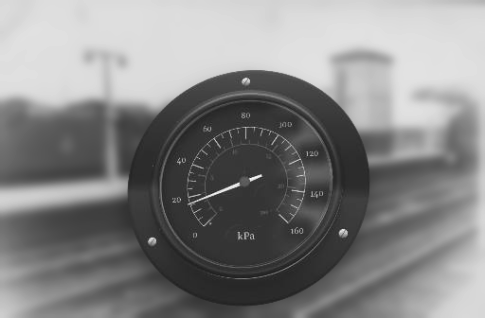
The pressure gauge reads 15 kPa
